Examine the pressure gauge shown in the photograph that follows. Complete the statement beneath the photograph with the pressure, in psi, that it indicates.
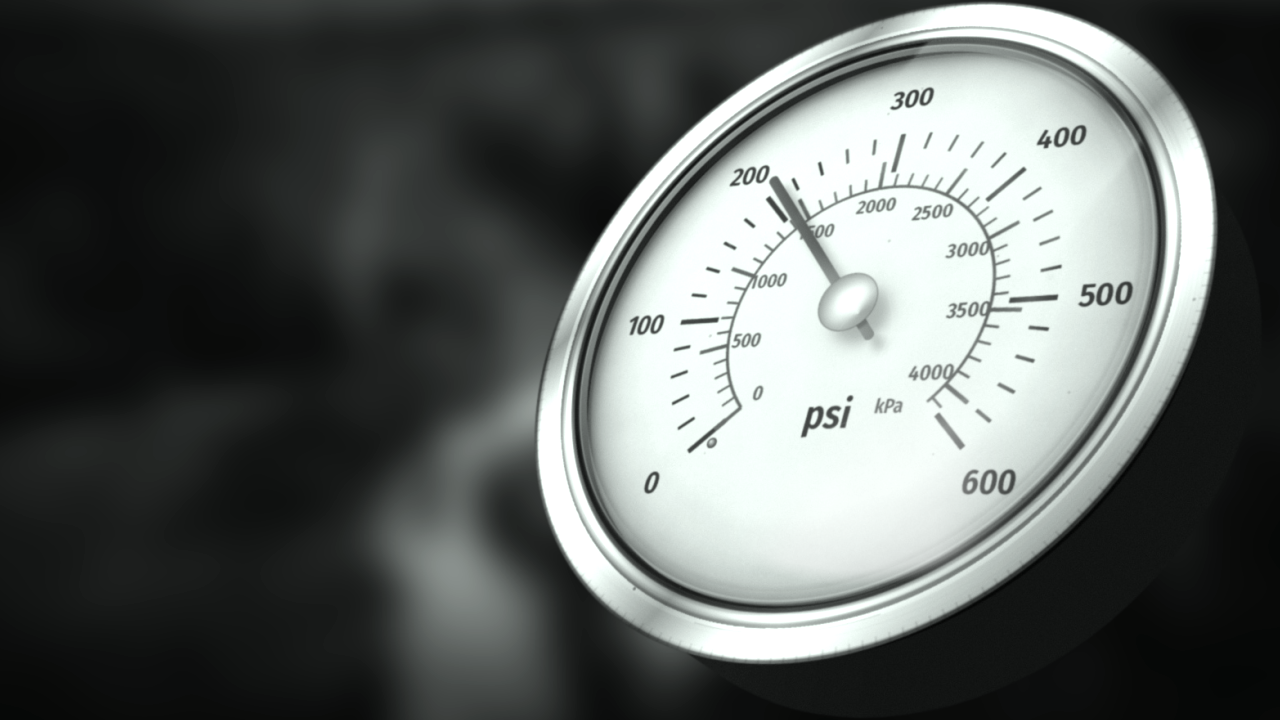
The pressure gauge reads 210 psi
